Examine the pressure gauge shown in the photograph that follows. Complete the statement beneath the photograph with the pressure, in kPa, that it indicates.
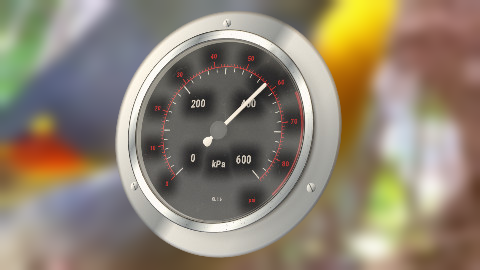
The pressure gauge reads 400 kPa
